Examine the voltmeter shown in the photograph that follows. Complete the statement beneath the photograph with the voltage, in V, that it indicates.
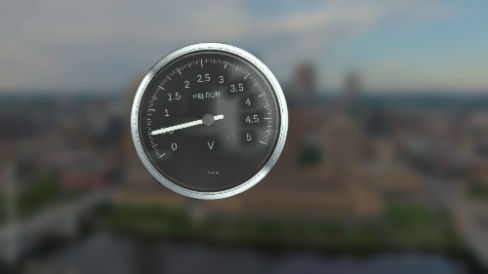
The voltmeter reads 0.5 V
